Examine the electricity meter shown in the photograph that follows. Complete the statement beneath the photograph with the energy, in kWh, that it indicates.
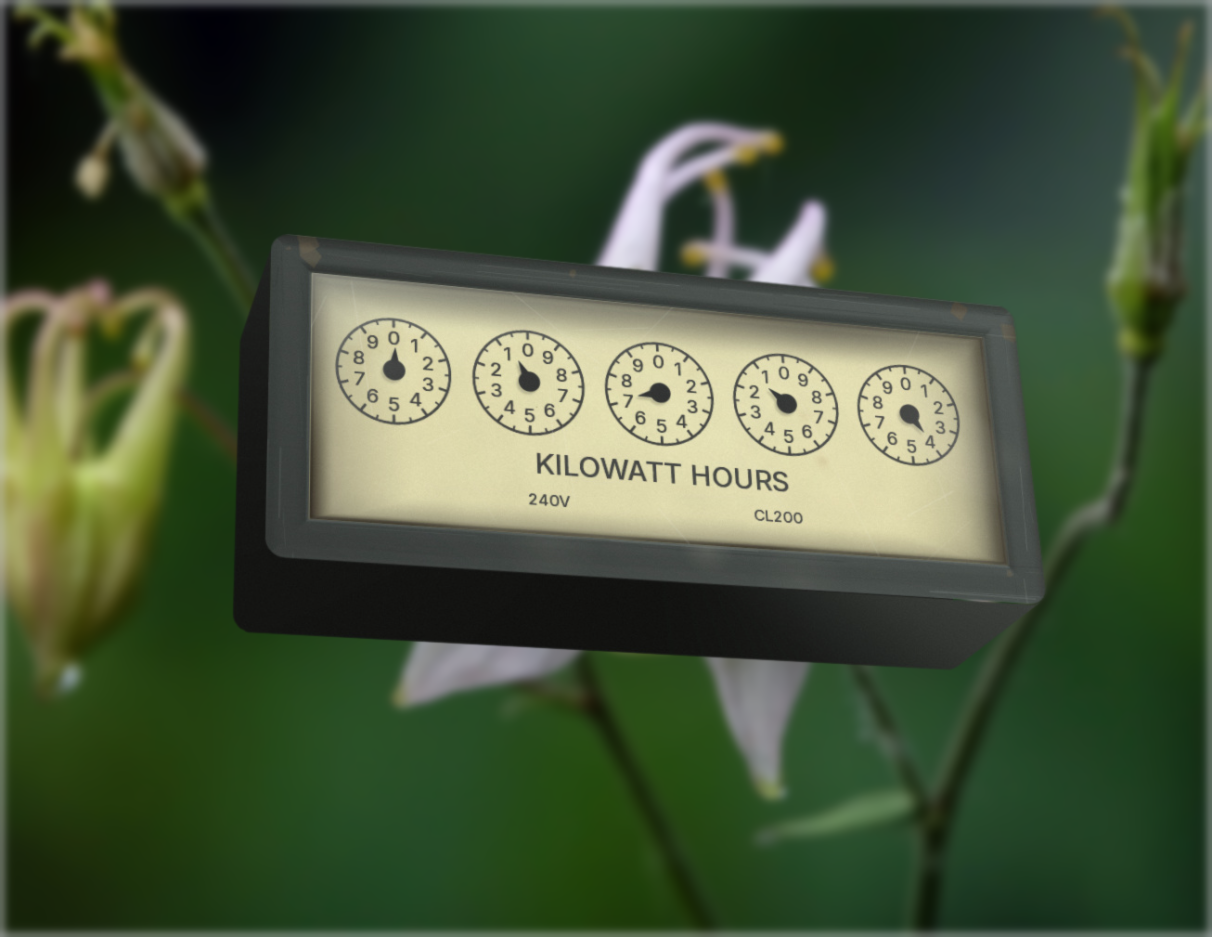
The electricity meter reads 714 kWh
